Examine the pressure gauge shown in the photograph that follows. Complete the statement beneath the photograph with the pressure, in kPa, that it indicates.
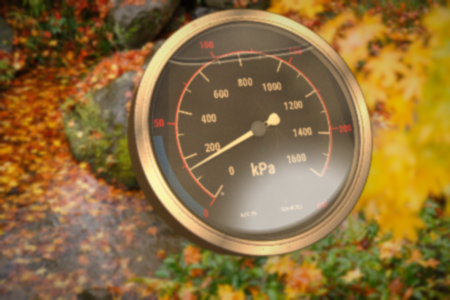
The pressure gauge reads 150 kPa
